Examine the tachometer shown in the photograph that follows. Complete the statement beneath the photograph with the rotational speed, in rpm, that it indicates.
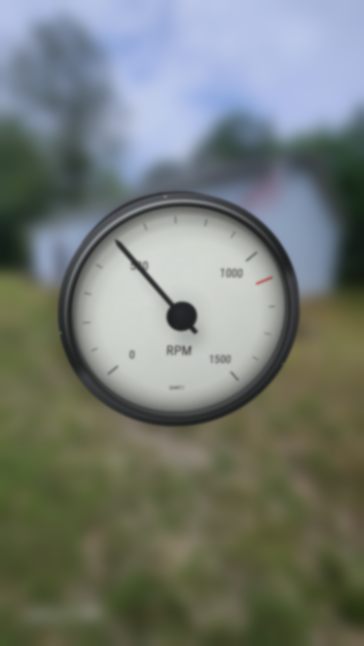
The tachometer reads 500 rpm
